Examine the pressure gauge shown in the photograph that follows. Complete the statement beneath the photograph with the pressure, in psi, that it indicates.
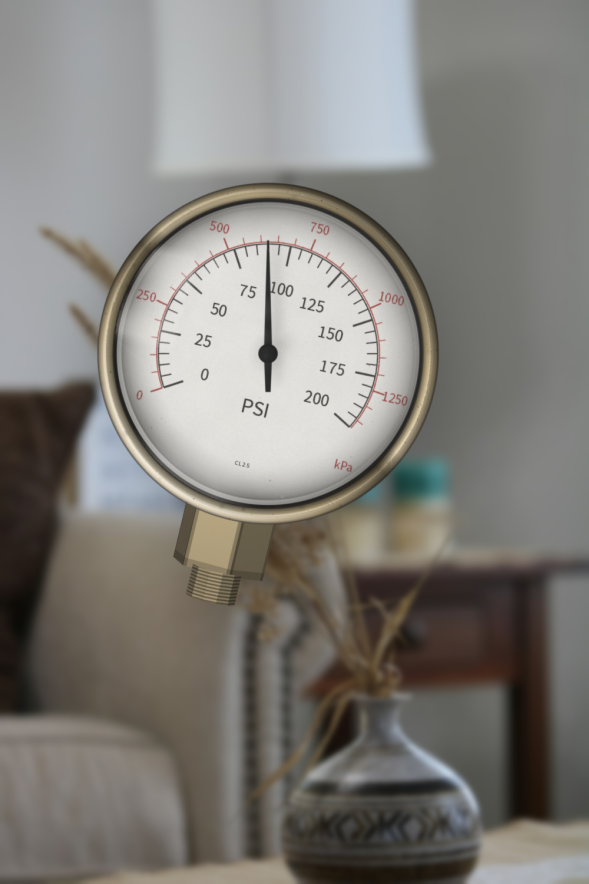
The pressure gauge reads 90 psi
